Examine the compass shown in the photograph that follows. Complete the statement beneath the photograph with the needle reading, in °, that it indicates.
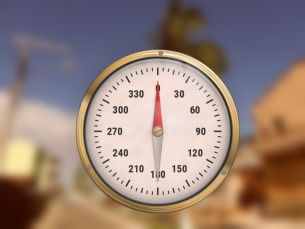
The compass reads 0 °
